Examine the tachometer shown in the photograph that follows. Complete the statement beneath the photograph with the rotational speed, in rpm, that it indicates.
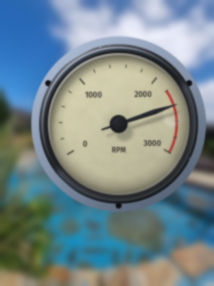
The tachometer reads 2400 rpm
